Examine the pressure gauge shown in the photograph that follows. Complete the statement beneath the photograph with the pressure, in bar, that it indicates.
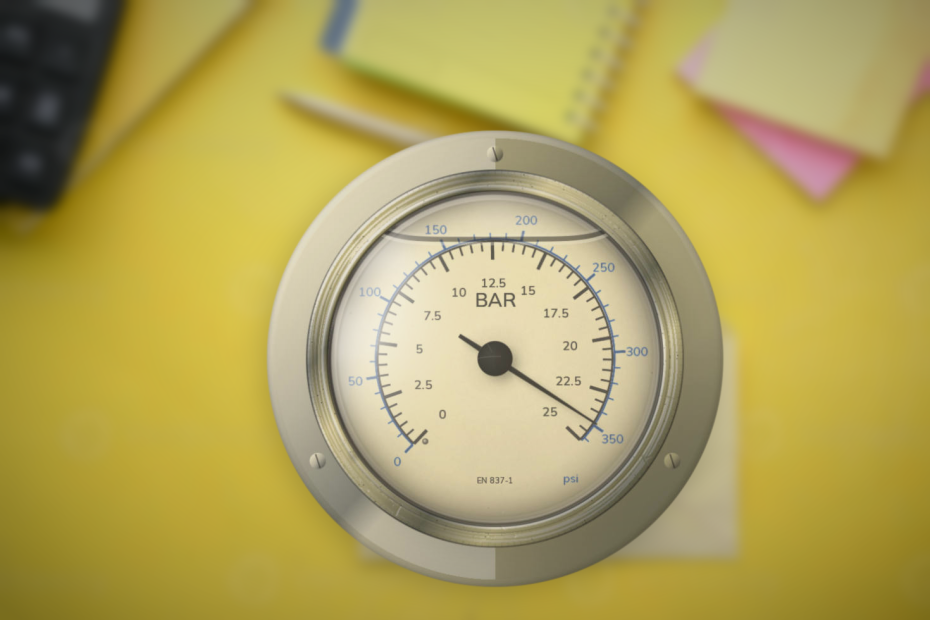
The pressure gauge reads 24 bar
